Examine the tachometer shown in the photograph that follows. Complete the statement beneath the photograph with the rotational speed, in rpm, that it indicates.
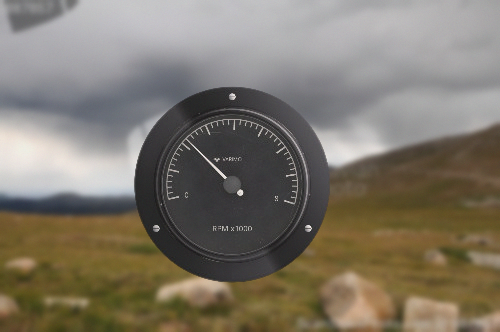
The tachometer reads 2200 rpm
